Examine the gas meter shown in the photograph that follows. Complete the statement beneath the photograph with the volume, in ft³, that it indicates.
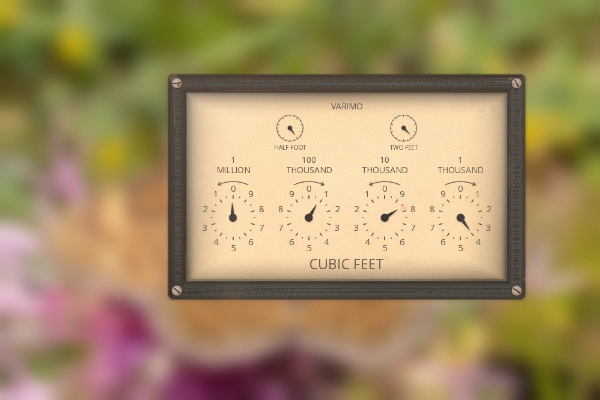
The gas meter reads 8400 ft³
